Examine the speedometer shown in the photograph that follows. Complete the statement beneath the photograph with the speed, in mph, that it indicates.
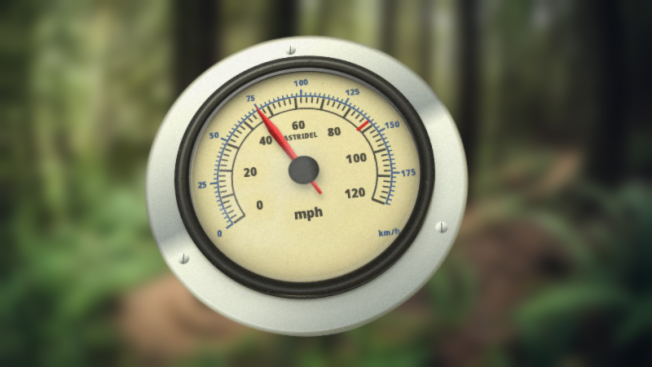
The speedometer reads 46 mph
